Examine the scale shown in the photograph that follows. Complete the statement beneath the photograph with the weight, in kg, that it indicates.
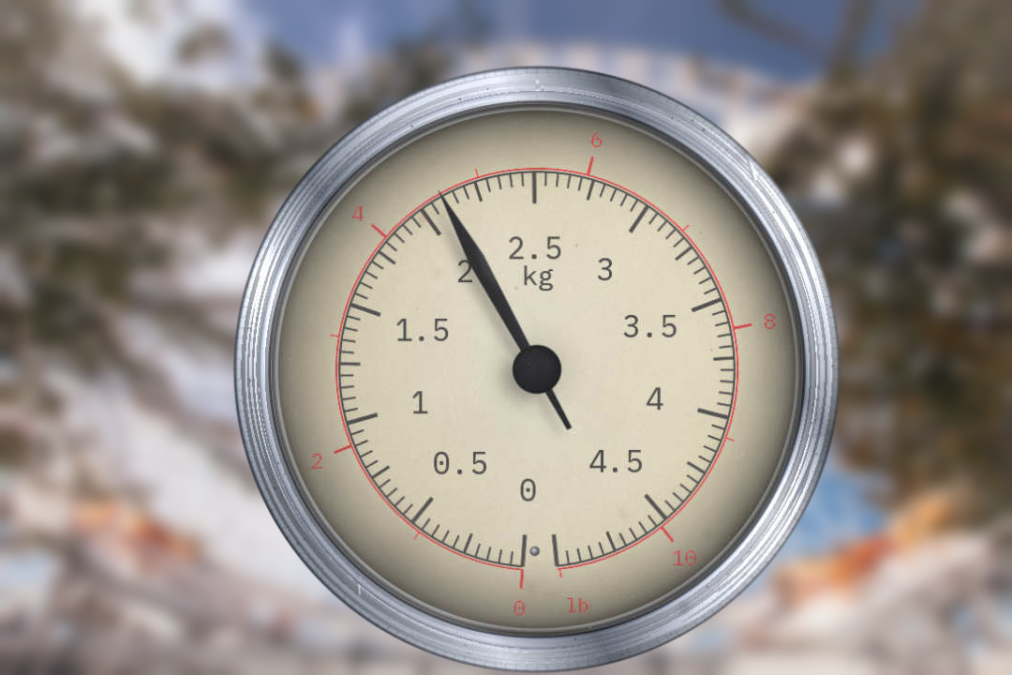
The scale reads 2.1 kg
